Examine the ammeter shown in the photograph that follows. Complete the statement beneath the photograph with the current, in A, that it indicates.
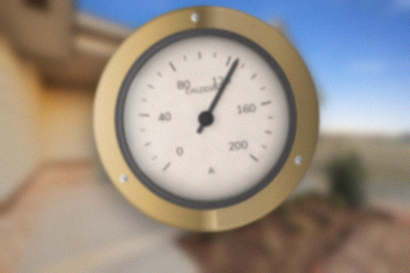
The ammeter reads 125 A
